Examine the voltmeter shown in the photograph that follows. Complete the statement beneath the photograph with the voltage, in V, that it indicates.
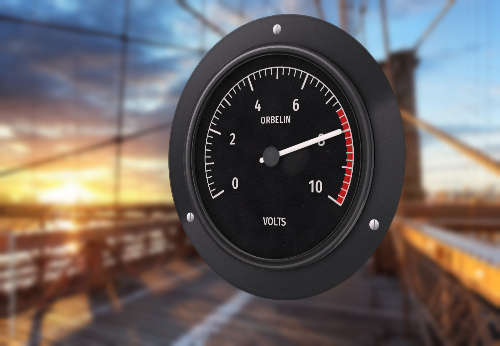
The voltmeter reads 8 V
